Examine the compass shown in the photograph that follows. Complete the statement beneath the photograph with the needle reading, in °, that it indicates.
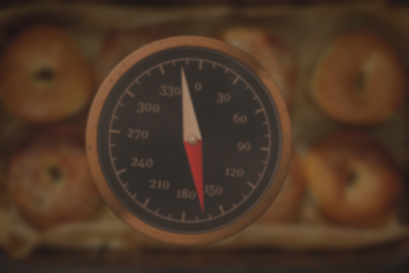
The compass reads 165 °
